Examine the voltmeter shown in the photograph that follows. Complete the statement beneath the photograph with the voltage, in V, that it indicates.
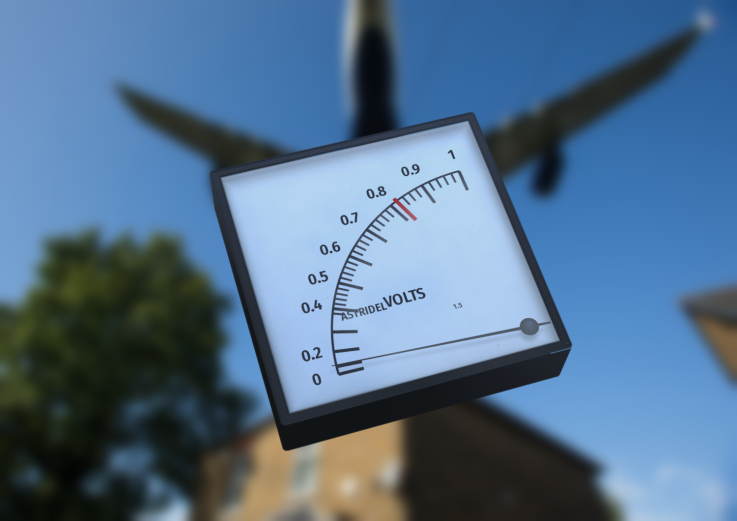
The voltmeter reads 0.1 V
